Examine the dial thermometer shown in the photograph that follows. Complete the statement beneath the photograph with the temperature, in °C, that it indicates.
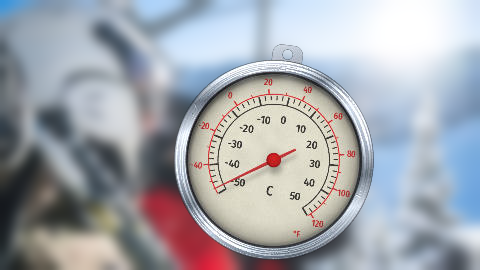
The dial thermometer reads -48 °C
